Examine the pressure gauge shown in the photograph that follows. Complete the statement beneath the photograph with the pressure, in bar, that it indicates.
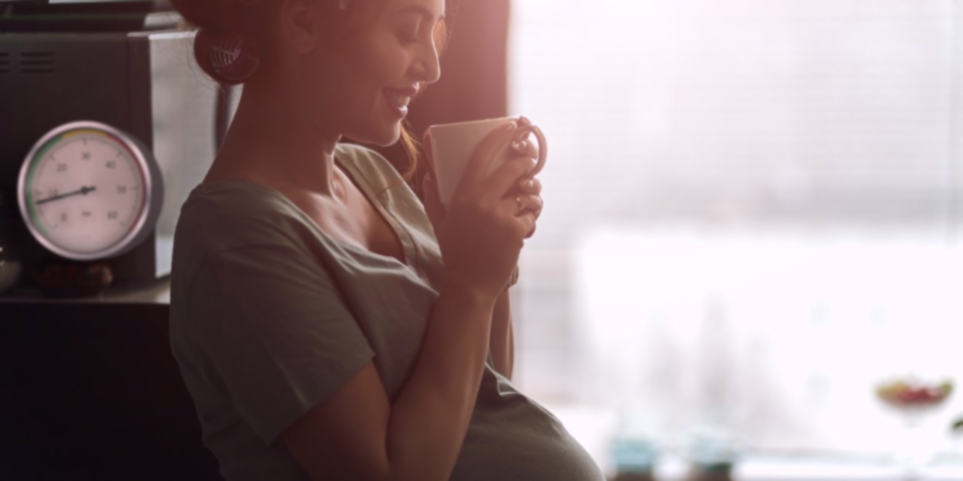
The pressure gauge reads 7.5 bar
